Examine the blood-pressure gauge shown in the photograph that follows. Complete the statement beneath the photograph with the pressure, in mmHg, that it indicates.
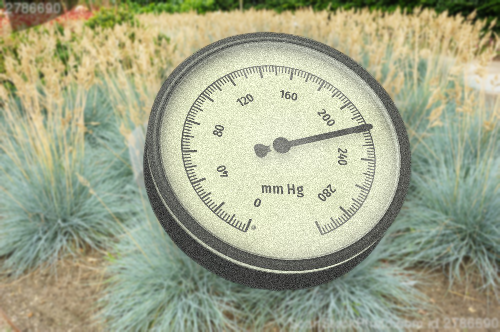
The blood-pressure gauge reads 220 mmHg
